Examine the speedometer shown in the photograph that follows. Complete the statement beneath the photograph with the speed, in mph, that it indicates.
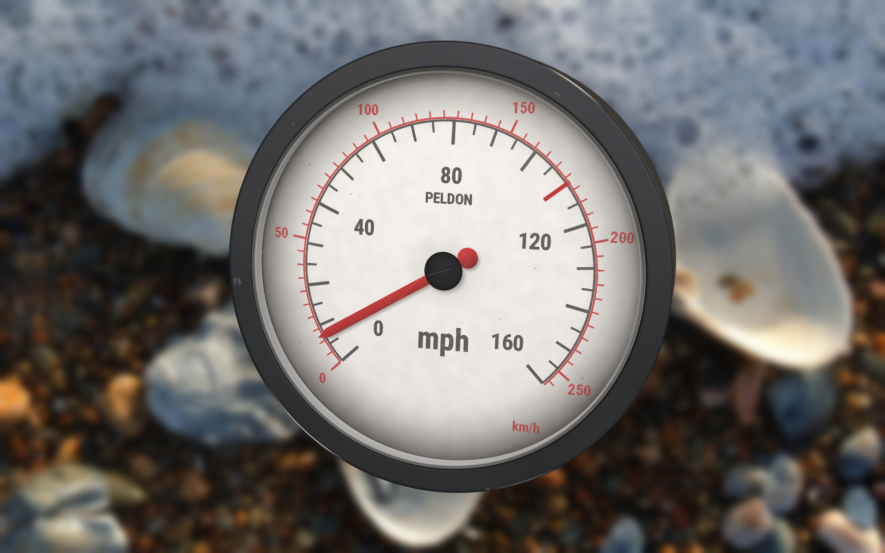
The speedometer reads 7.5 mph
